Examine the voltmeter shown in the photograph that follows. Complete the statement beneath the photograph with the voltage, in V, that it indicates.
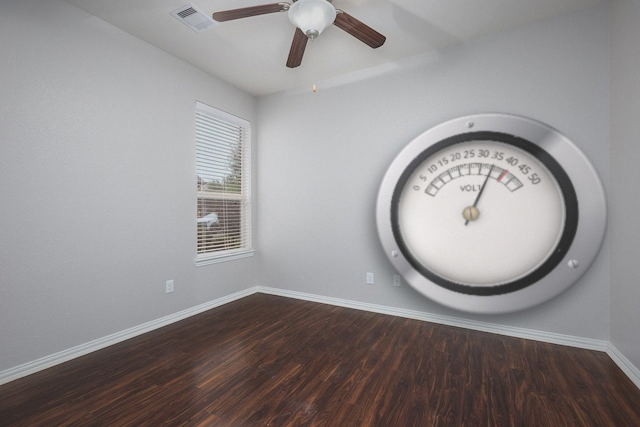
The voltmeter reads 35 V
